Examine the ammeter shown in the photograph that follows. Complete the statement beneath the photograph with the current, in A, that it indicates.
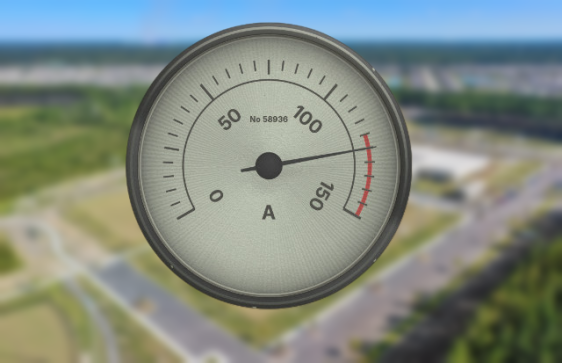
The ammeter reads 125 A
